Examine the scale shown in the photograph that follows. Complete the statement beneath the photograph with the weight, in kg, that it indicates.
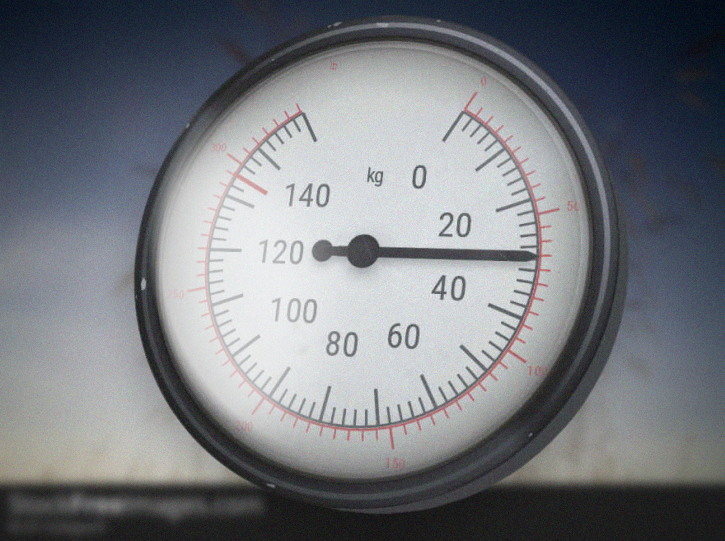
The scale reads 30 kg
